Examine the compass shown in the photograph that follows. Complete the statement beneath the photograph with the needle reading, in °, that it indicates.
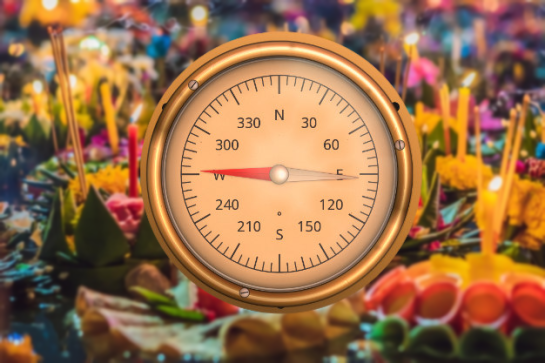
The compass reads 272.5 °
